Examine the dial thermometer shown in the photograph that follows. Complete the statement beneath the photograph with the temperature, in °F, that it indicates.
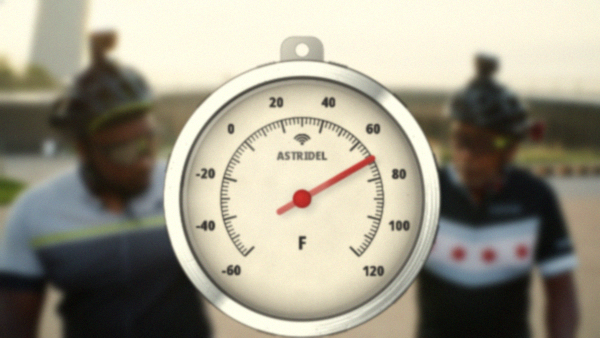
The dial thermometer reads 70 °F
